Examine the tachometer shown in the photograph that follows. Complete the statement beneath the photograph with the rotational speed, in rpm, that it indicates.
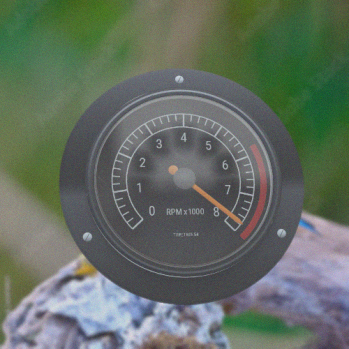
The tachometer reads 7800 rpm
